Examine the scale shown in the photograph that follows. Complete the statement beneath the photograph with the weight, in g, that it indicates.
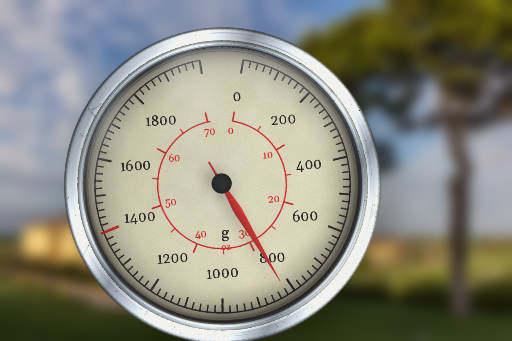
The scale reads 820 g
